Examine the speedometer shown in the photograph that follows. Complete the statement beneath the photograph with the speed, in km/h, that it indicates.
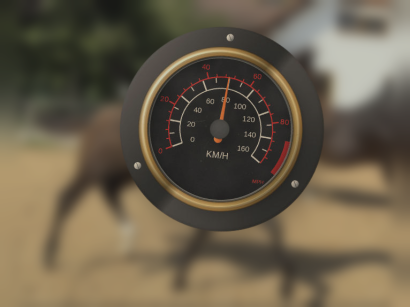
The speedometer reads 80 km/h
